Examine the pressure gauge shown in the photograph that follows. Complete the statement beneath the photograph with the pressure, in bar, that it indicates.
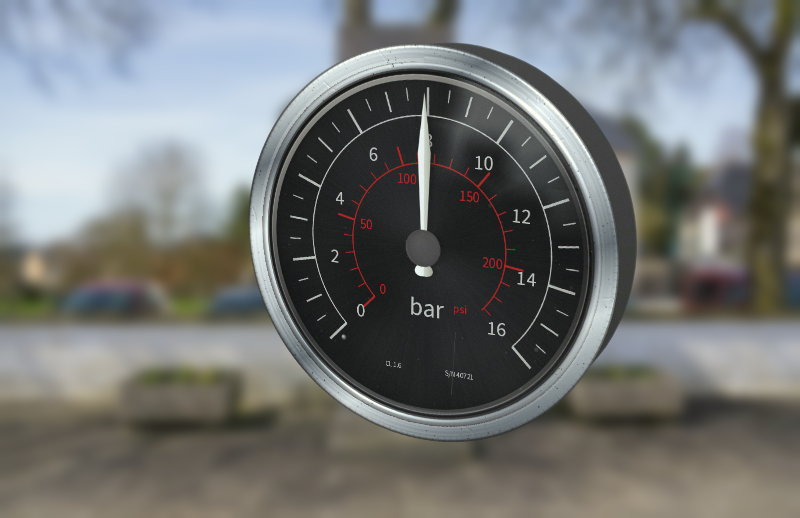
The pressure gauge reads 8 bar
